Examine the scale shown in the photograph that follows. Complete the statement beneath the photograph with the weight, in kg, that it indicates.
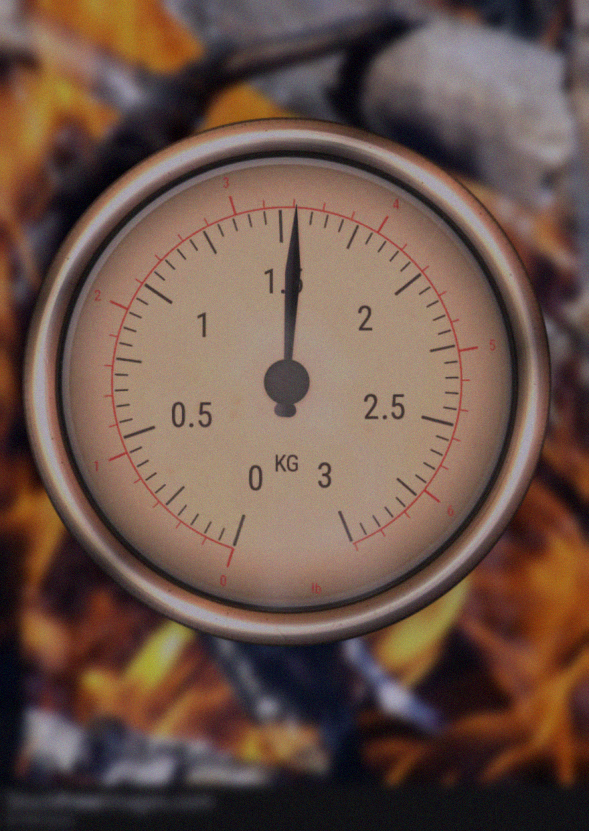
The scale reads 1.55 kg
